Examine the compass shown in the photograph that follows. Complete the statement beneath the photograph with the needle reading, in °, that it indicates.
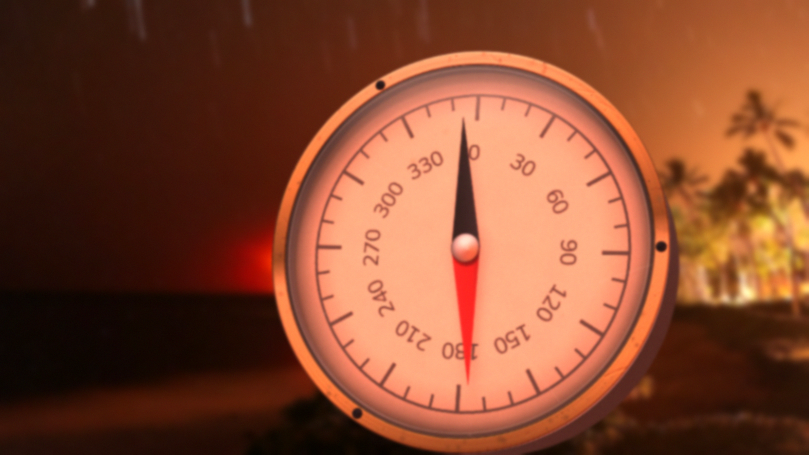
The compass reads 175 °
